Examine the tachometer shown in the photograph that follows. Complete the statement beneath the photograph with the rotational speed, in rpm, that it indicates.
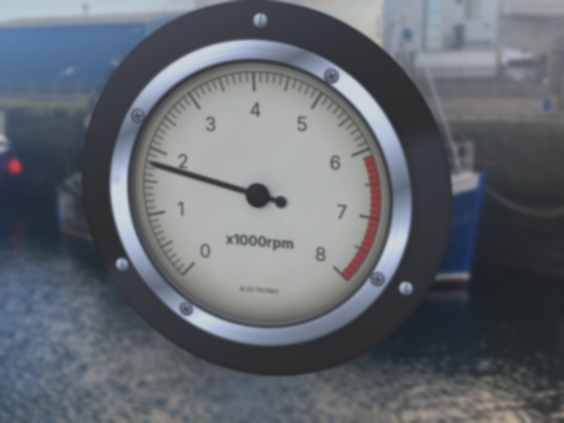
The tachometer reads 1800 rpm
